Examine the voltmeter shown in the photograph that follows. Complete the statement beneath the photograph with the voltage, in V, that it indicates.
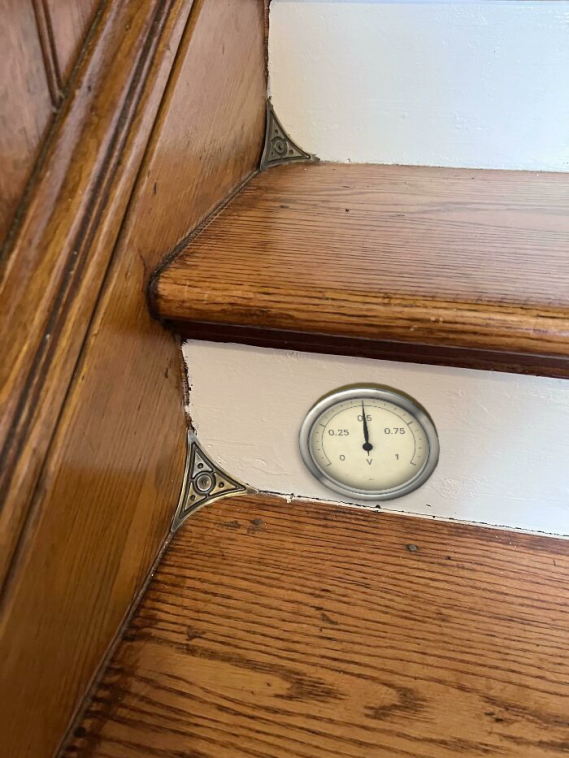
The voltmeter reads 0.5 V
